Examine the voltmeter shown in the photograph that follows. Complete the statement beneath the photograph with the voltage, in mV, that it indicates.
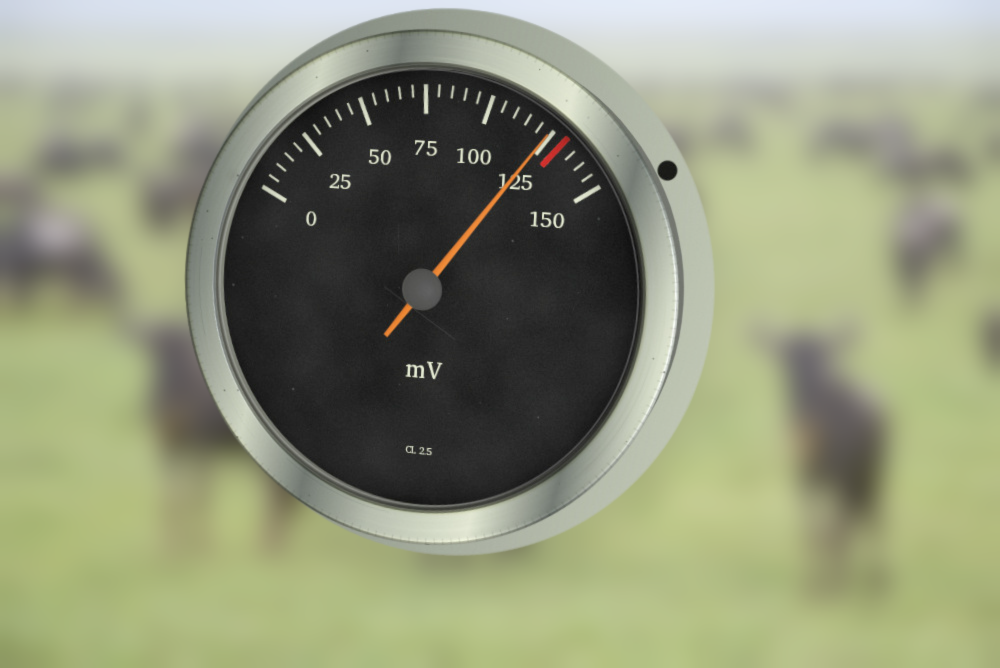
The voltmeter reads 125 mV
